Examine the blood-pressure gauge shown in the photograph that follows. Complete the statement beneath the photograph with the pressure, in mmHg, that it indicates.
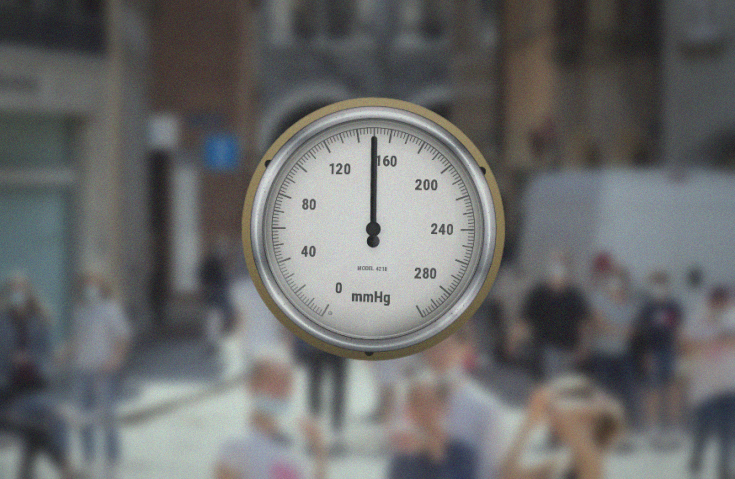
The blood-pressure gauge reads 150 mmHg
